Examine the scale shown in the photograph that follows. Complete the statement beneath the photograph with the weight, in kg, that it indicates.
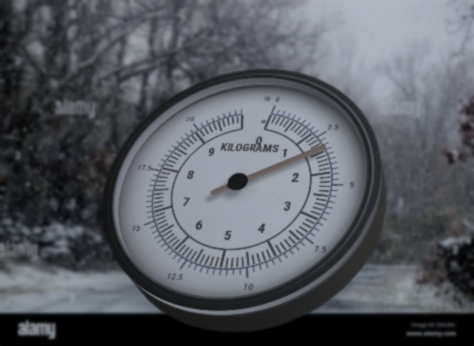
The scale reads 1.5 kg
